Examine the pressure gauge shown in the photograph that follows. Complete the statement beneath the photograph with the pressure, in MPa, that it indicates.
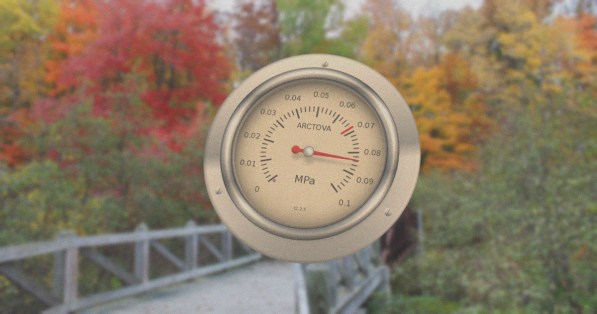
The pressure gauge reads 0.084 MPa
